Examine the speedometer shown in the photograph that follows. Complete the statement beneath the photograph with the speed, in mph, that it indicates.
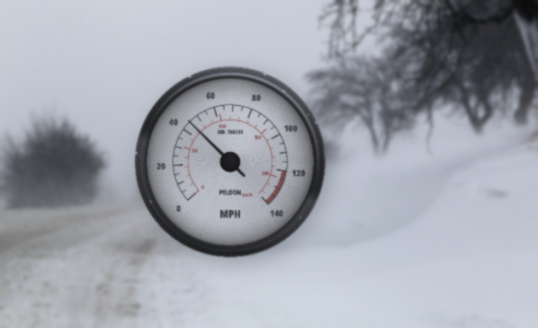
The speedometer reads 45 mph
